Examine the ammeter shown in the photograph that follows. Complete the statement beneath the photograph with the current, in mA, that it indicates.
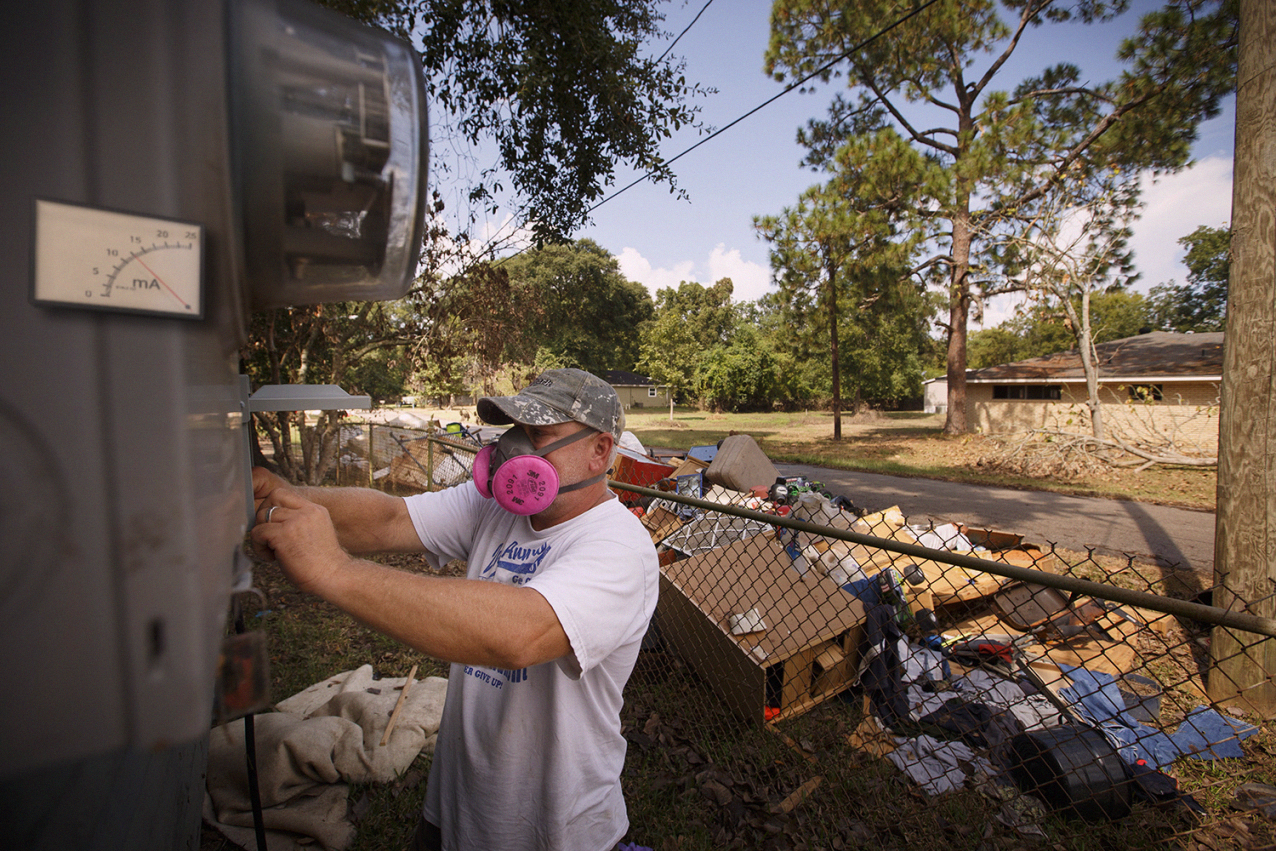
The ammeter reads 12.5 mA
